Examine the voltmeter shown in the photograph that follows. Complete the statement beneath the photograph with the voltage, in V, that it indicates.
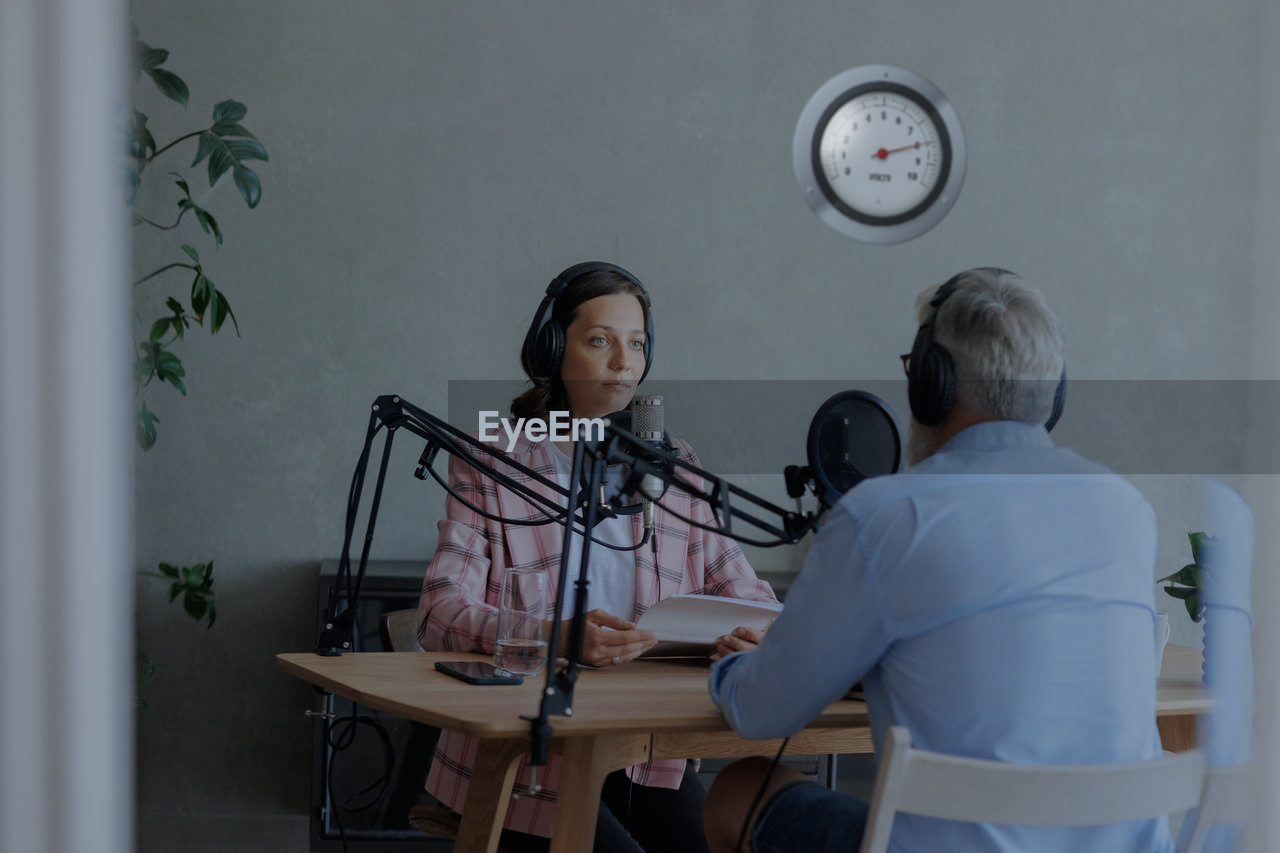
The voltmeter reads 8 V
